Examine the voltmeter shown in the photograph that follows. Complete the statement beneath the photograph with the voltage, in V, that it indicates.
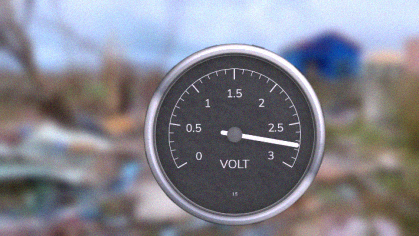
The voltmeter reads 2.75 V
